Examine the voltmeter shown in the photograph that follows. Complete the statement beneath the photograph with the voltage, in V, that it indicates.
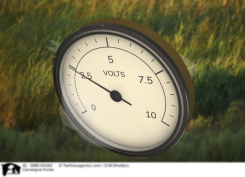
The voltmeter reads 2.5 V
